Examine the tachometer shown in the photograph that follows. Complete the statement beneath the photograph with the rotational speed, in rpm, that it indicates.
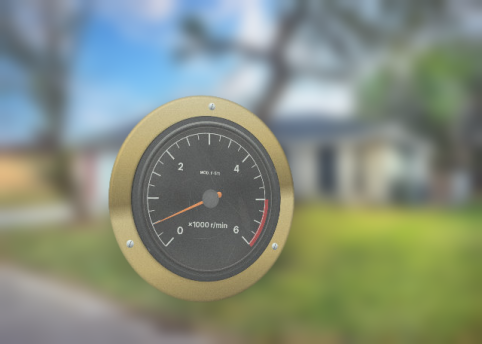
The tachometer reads 500 rpm
